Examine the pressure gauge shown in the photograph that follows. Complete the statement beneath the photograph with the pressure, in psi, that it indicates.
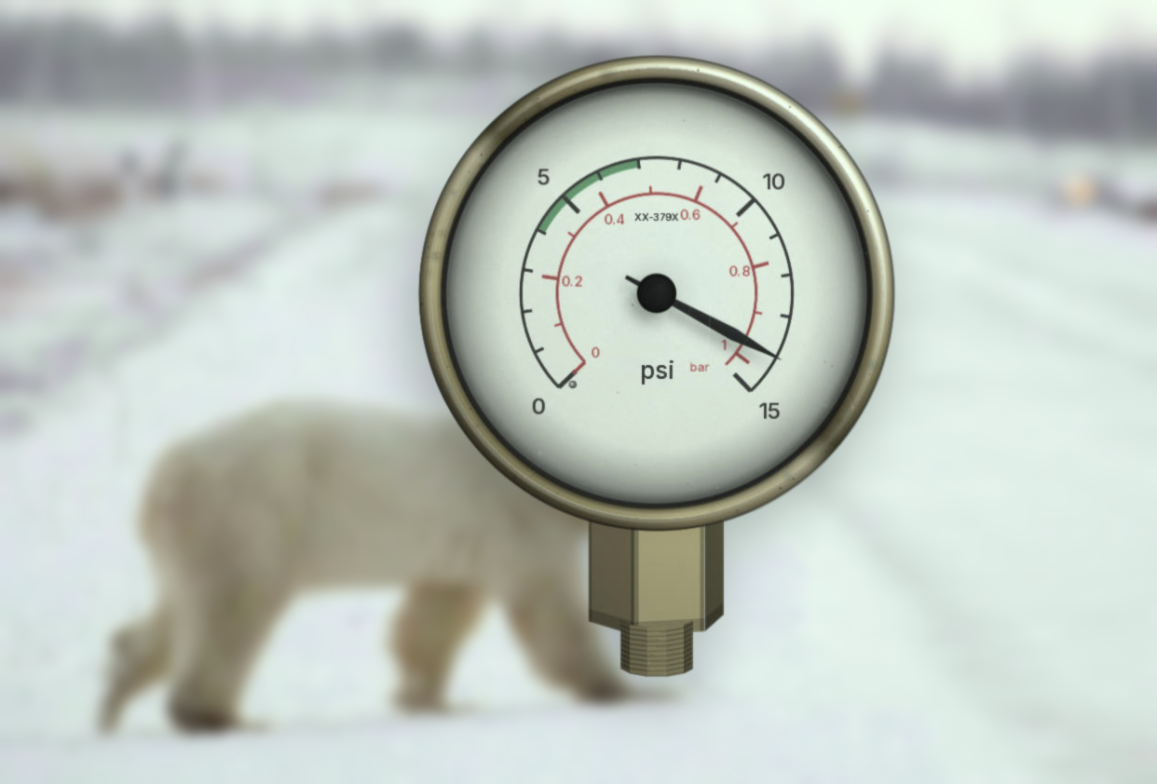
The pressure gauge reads 14 psi
